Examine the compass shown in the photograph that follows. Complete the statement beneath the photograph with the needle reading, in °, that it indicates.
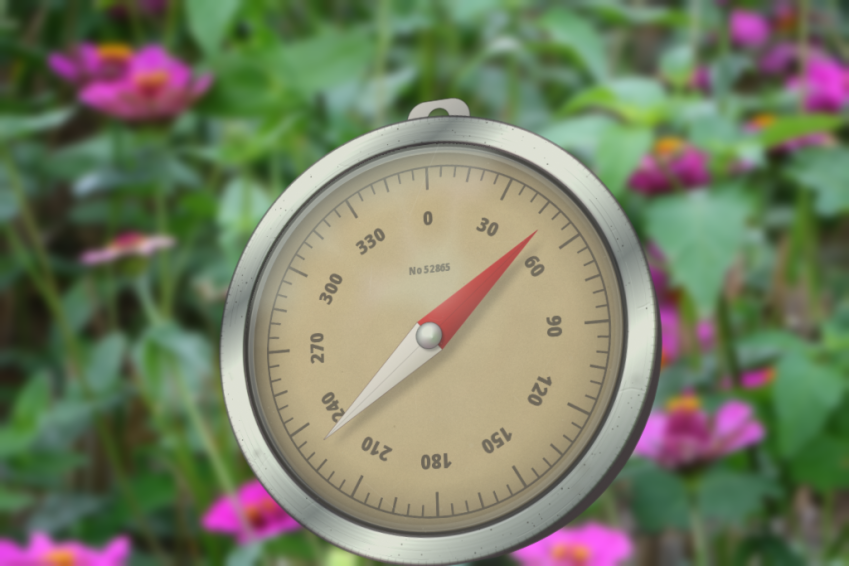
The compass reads 50 °
